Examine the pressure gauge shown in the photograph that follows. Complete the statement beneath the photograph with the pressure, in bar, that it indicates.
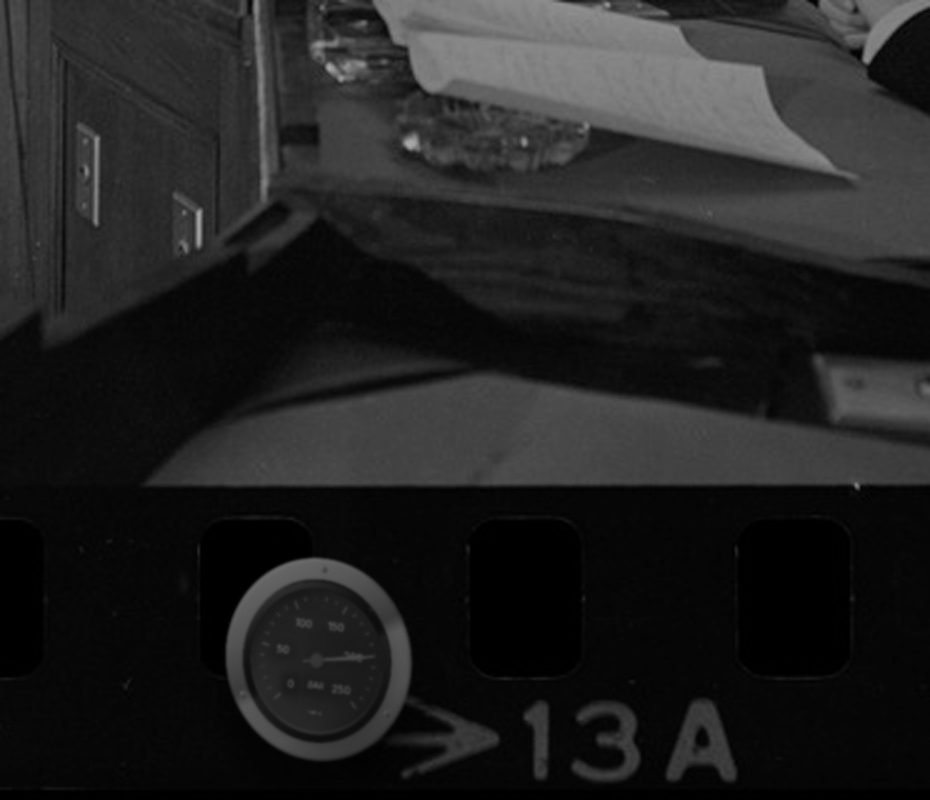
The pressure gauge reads 200 bar
